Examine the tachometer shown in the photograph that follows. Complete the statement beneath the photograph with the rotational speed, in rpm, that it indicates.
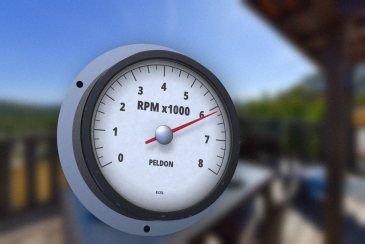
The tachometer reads 6125 rpm
